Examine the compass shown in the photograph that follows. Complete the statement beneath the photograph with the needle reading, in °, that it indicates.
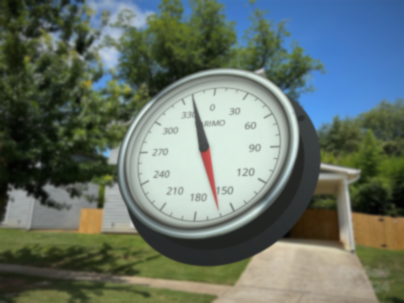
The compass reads 160 °
